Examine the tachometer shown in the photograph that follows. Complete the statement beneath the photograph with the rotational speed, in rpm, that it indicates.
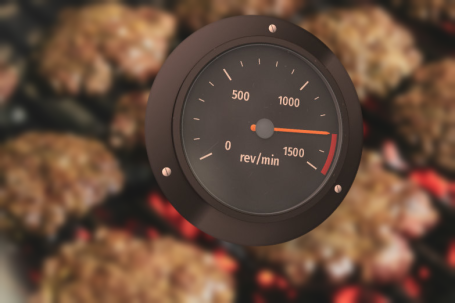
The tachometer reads 1300 rpm
